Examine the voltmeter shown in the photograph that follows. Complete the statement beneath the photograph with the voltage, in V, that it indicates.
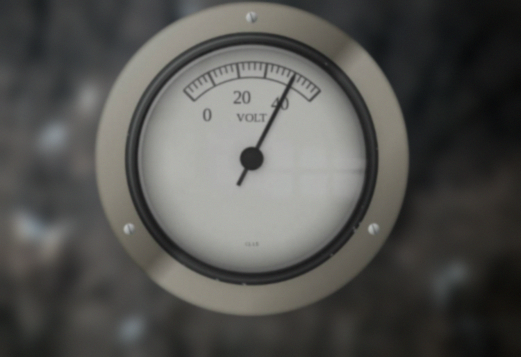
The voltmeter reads 40 V
